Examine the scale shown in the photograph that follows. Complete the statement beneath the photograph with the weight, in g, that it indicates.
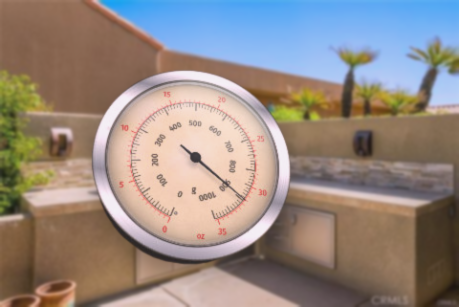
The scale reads 900 g
